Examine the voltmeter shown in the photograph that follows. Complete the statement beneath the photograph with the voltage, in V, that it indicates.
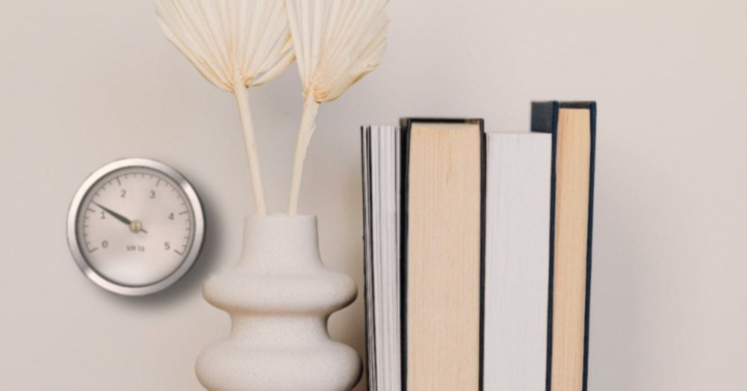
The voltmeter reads 1.2 V
